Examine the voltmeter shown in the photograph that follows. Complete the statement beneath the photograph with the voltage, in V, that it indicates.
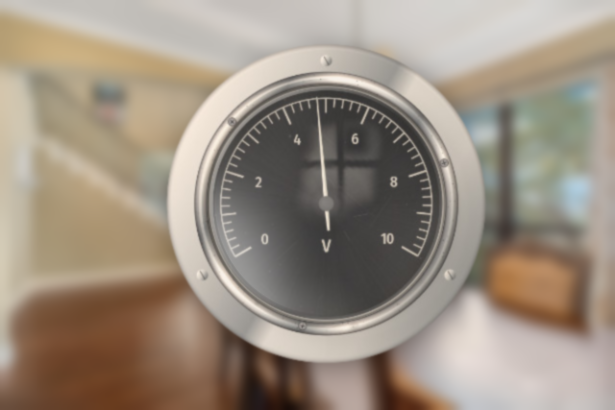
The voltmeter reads 4.8 V
